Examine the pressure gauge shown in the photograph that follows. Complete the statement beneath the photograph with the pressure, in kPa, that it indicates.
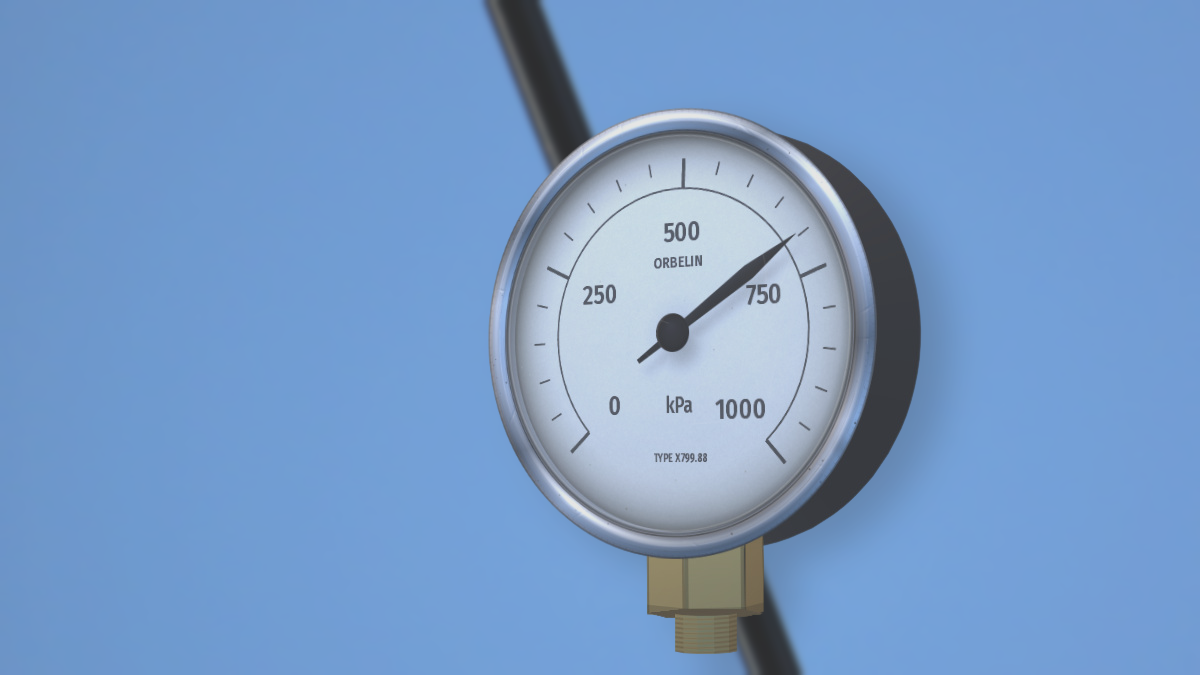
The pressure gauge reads 700 kPa
